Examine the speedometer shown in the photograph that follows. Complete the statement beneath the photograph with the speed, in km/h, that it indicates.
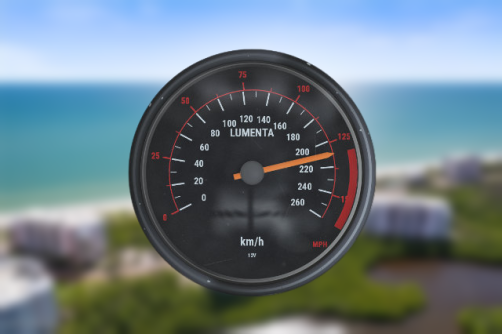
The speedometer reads 210 km/h
